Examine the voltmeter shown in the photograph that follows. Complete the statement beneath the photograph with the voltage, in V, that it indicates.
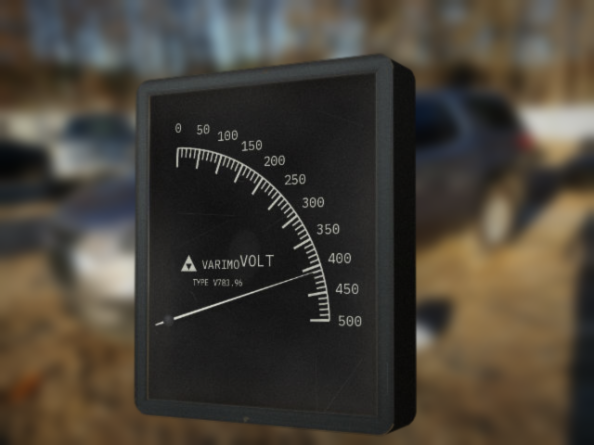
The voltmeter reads 410 V
